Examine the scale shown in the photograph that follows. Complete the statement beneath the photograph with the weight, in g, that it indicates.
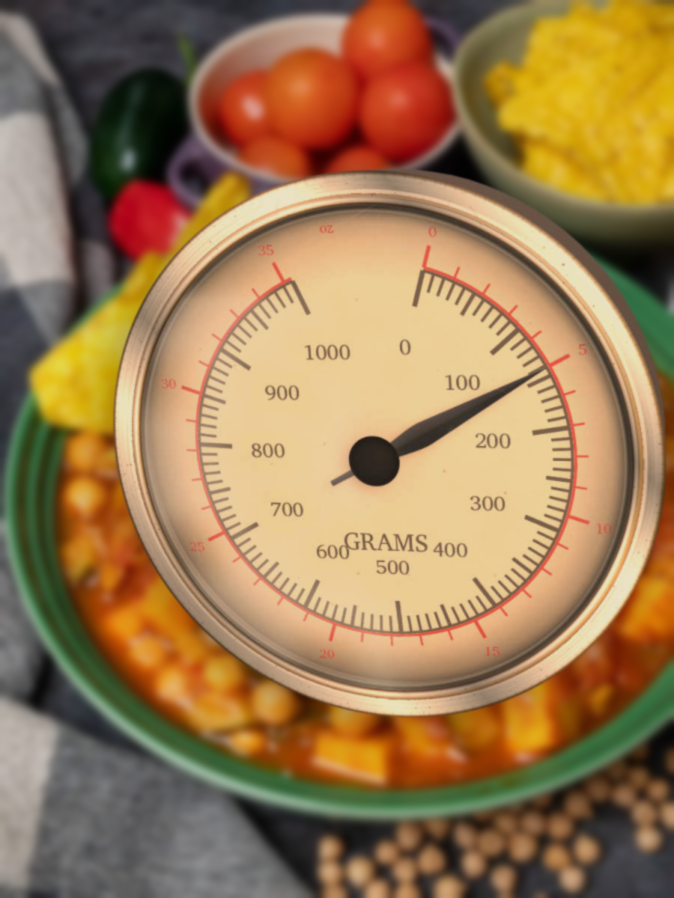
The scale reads 140 g
